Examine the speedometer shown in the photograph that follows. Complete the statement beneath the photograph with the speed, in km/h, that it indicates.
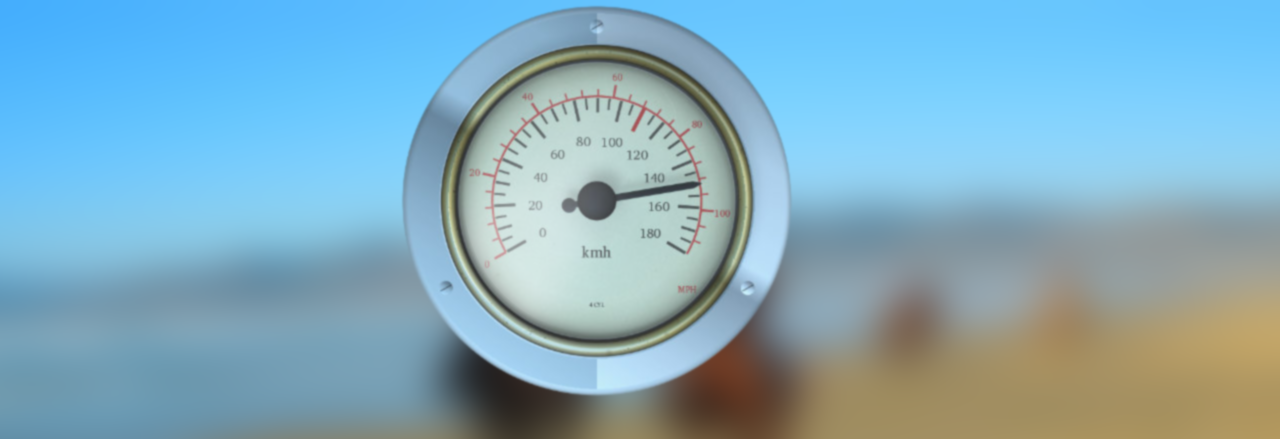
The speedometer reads 150 km/h
